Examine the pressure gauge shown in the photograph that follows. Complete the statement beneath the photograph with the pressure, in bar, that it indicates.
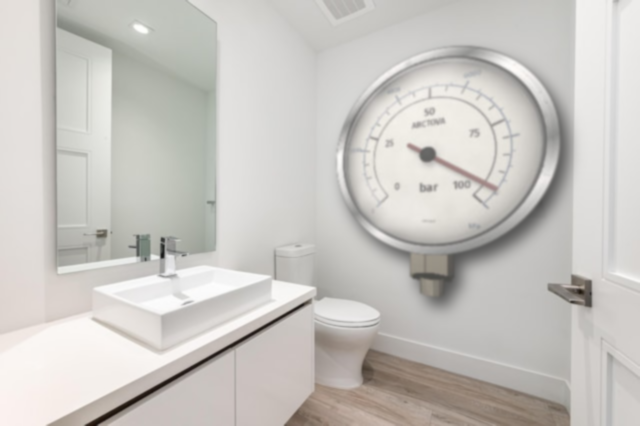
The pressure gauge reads 95 bar
